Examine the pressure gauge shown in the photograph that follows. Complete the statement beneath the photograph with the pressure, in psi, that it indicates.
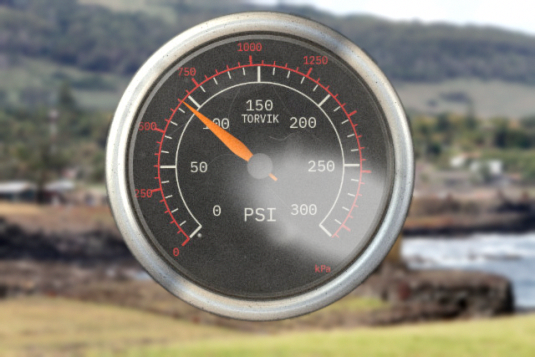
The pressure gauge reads 95 psi
